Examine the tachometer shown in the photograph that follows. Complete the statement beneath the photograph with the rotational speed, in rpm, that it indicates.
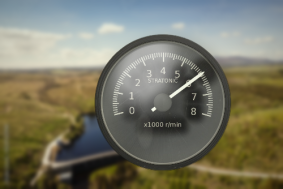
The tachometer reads 6000 rpm
